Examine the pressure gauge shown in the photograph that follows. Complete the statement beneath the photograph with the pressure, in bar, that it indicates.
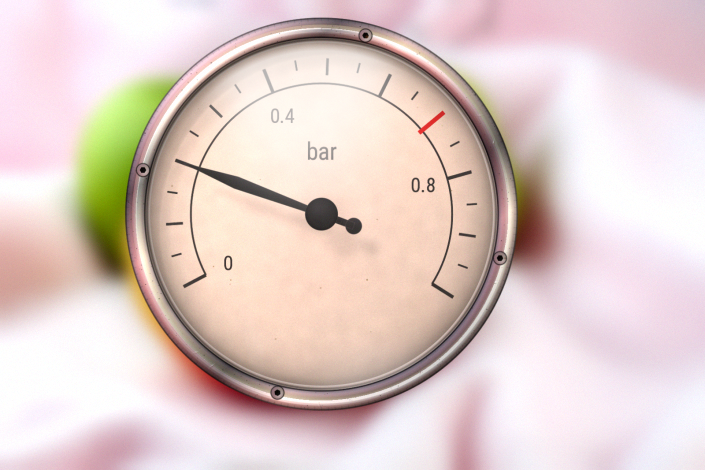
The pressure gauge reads 0.2 bar
